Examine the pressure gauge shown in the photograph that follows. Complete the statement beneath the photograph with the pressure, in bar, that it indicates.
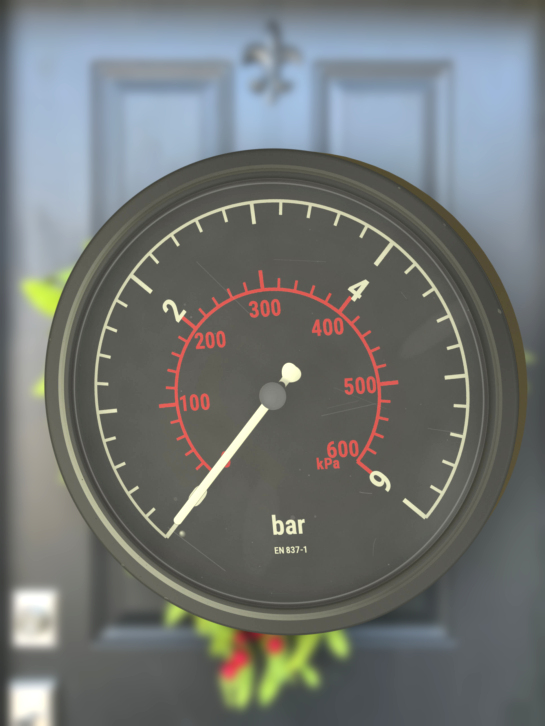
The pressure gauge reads 0 bar
